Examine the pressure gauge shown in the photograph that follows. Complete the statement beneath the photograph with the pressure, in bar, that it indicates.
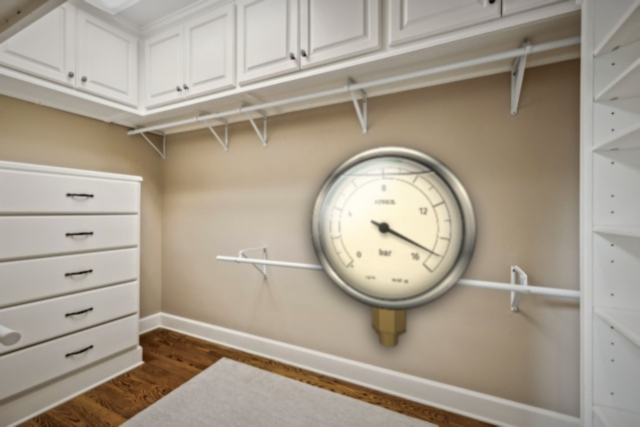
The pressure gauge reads 15 bar
